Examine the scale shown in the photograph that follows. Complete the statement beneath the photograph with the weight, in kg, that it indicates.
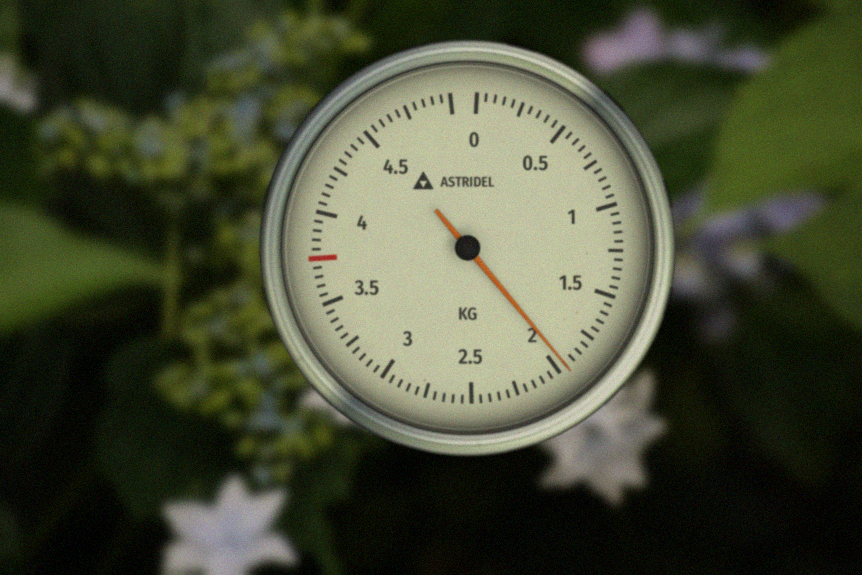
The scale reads 1.95 kg
